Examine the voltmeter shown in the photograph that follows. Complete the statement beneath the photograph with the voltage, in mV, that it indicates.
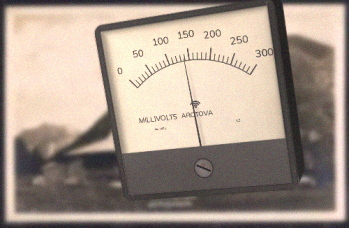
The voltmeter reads 140 mV
